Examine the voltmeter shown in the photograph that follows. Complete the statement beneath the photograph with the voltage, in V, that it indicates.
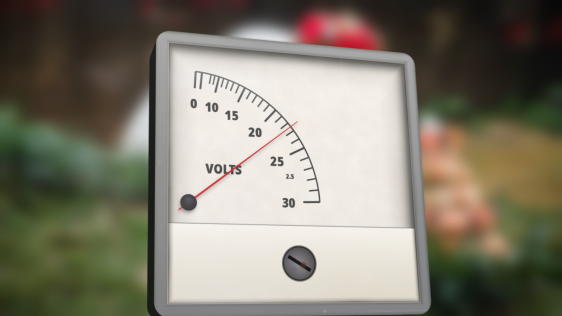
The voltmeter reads 22.5 V
